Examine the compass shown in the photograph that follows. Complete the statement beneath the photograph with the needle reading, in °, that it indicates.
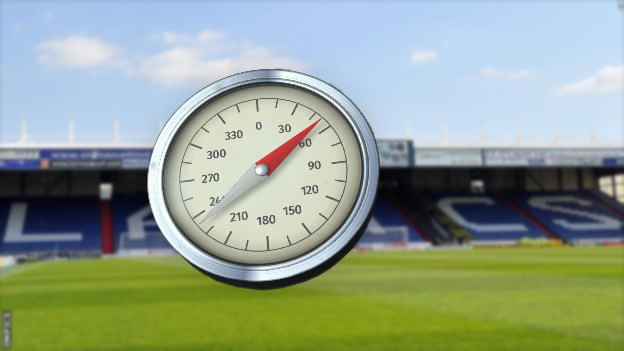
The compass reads 52.5 °
